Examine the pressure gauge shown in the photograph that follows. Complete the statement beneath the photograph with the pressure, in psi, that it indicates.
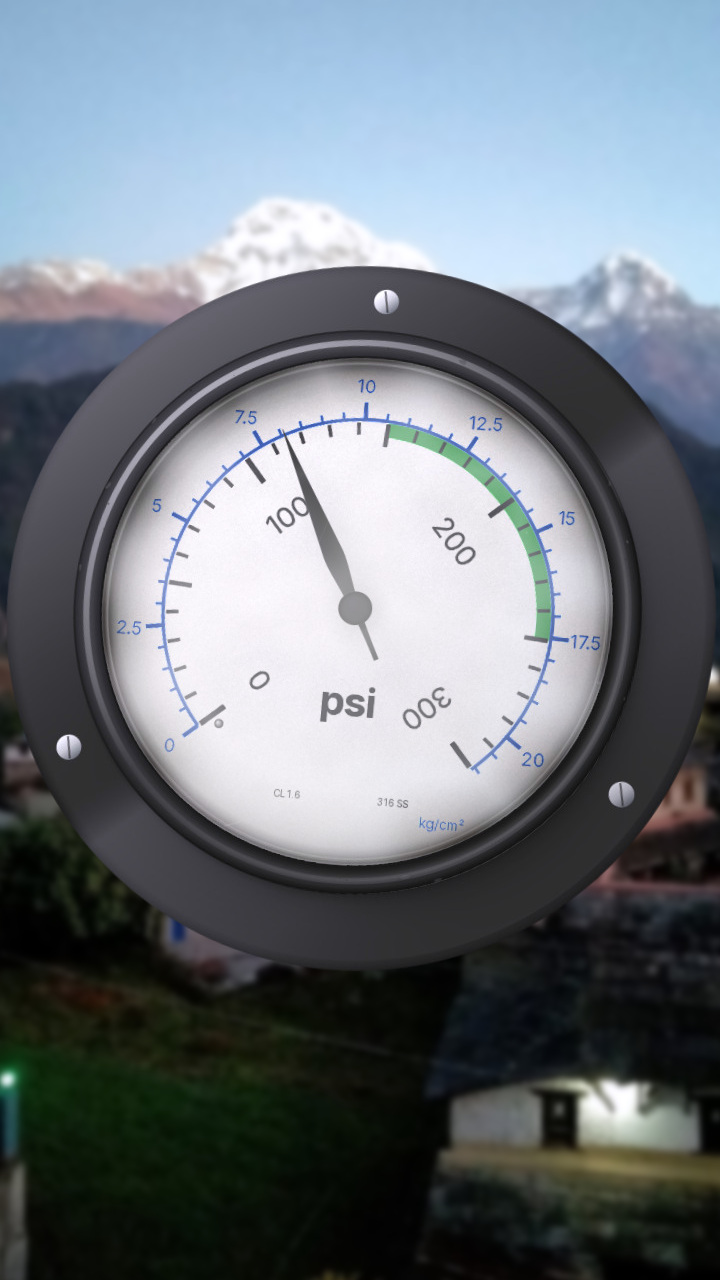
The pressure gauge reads 115 psi
